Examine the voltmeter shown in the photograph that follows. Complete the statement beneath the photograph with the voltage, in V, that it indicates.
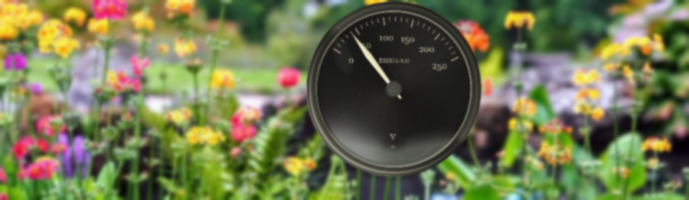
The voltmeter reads 40 V
